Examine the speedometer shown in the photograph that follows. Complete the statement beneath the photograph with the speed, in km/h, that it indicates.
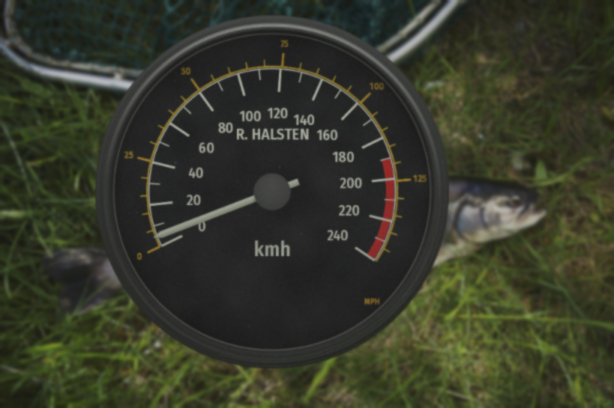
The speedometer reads 5 km/h
